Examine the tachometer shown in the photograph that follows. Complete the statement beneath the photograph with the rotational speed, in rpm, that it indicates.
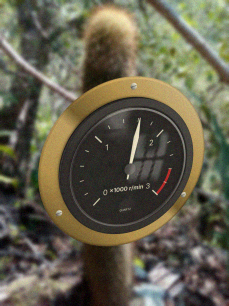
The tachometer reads 1600 rpm
